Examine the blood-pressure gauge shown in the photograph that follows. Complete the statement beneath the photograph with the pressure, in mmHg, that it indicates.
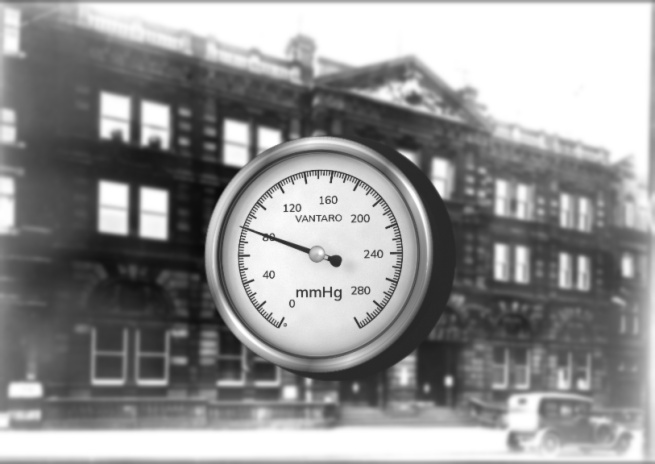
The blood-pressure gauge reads 80 mmHg
